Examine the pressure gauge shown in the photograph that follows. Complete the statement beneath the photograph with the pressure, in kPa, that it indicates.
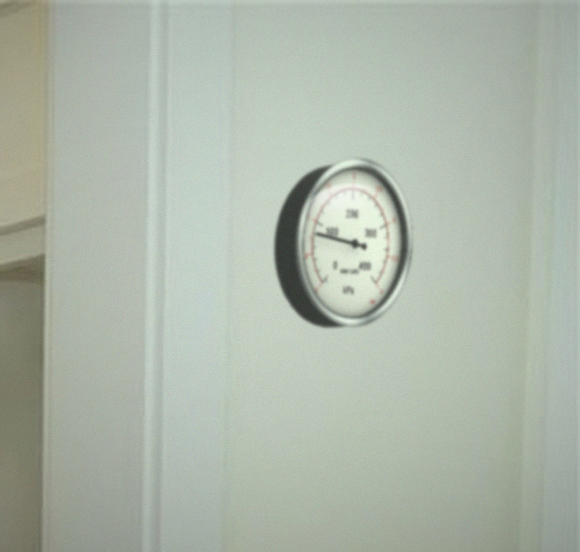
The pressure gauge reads 80 kPa
